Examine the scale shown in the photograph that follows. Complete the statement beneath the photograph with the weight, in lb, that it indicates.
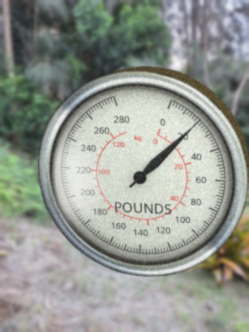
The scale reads 20 lb
